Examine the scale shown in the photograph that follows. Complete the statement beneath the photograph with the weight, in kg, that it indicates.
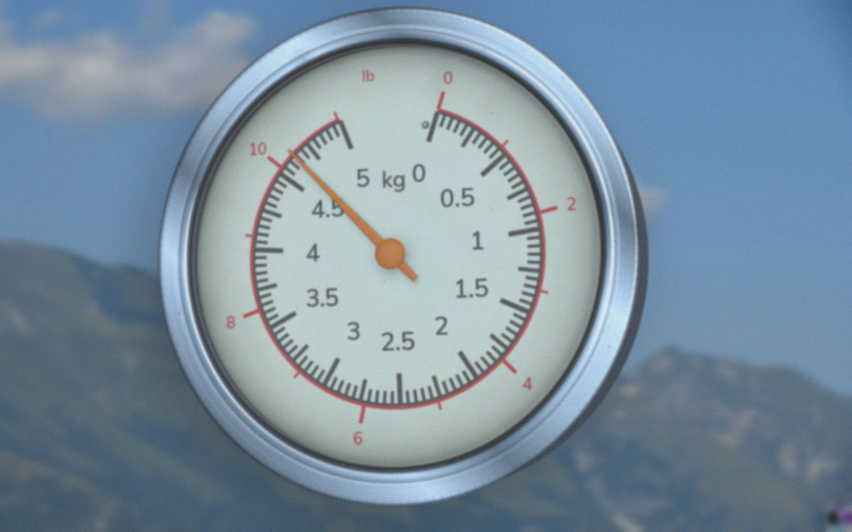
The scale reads 4.65 kg
